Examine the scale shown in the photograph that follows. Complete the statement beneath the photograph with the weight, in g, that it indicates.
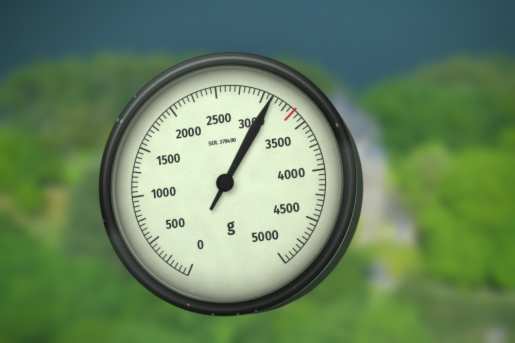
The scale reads 3100 g
